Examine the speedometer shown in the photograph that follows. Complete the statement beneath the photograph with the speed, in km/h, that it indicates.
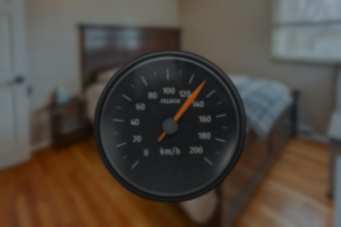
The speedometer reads 130 km/h
